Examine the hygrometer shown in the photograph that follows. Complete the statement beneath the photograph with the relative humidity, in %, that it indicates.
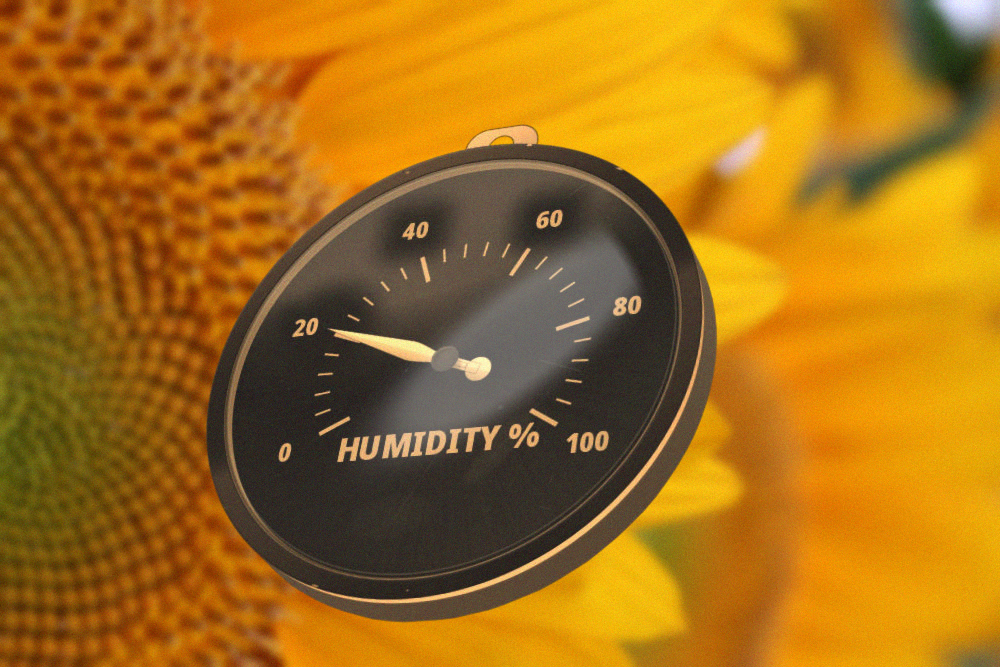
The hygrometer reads 20 %
